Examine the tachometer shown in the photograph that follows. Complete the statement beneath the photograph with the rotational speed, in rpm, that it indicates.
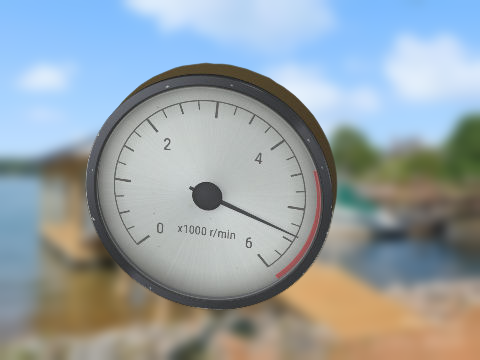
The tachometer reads 5375 rpm
